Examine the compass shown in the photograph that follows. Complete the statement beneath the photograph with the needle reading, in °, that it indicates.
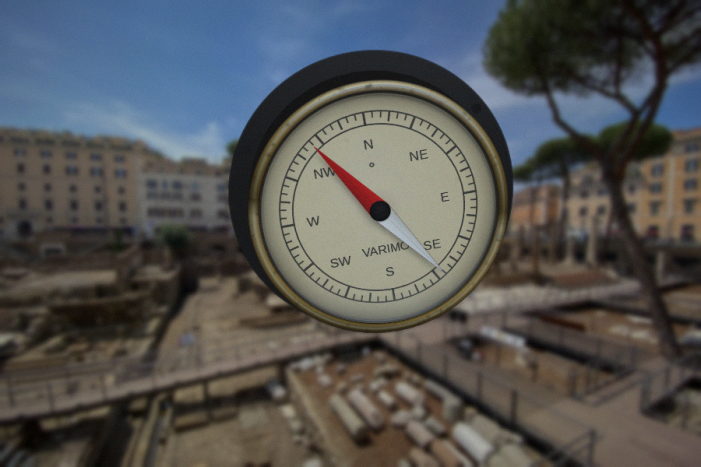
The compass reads 325 °
